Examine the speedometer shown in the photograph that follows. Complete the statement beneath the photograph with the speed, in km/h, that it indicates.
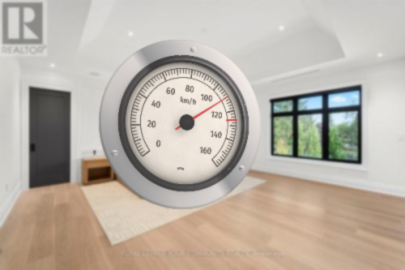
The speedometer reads 110 km/h
